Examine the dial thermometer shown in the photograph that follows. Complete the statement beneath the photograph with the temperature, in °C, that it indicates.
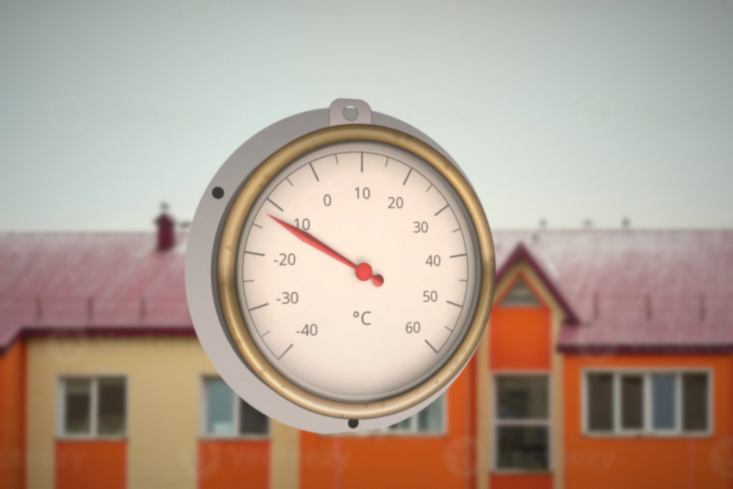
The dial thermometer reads -12.5 °C
